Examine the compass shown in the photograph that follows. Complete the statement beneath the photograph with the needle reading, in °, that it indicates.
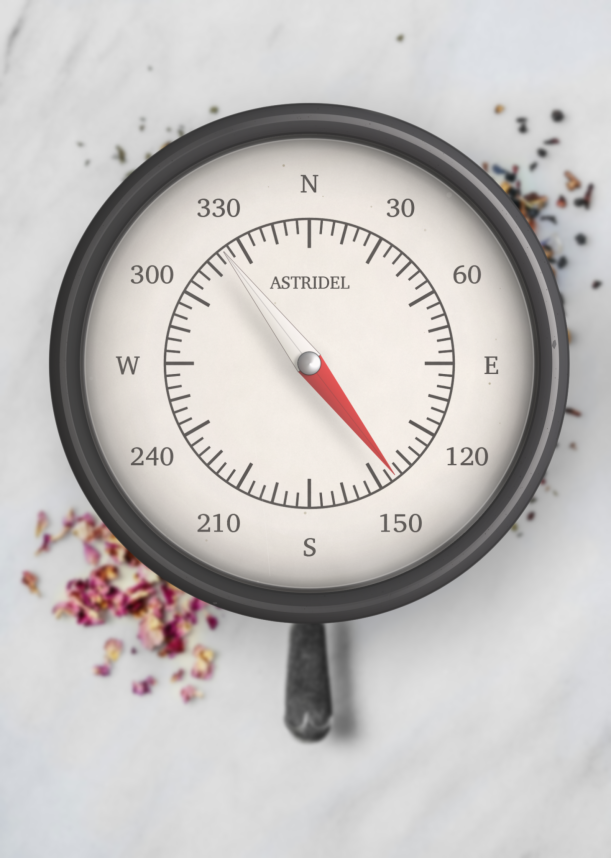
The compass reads 142.5 °
